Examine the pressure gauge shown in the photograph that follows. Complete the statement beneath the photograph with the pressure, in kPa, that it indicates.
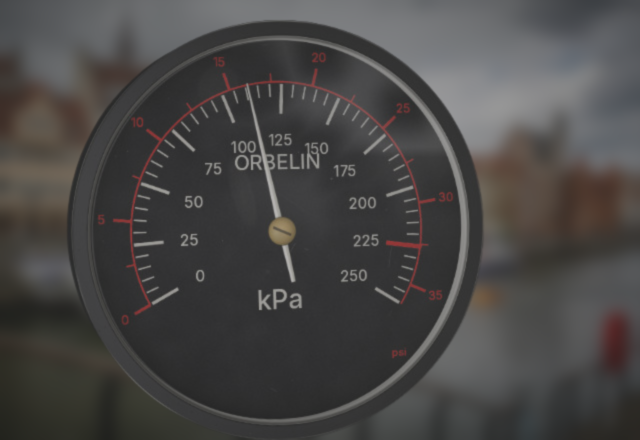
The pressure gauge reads 110 kPa
